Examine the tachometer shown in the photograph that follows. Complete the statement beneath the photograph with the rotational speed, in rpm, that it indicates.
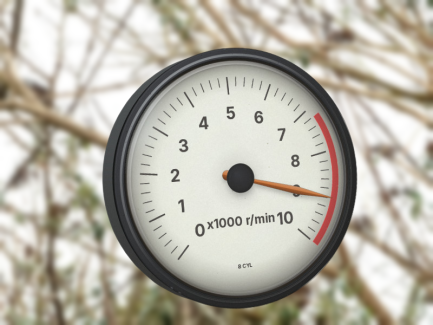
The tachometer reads 9000 rpm
